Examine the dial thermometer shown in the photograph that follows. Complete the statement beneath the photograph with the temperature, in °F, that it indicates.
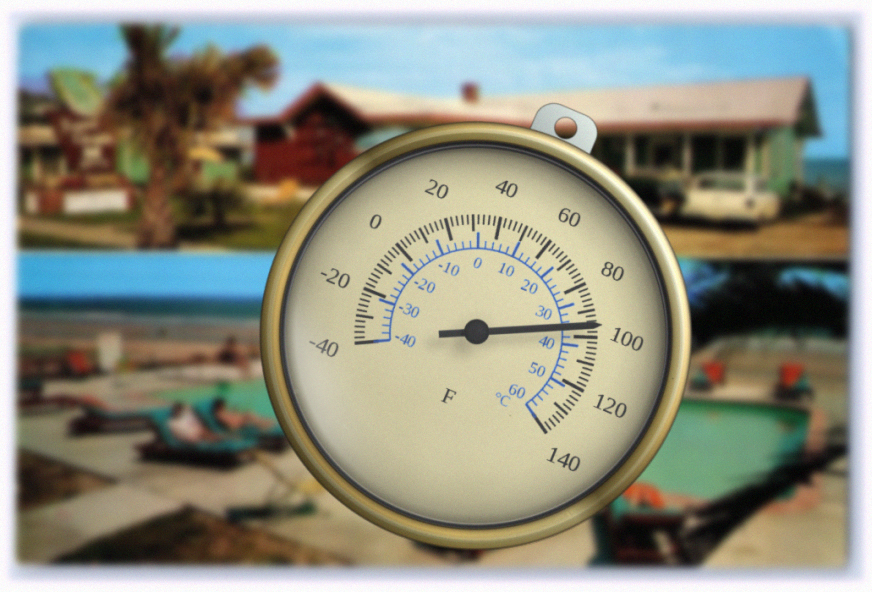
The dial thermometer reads 96 °F
